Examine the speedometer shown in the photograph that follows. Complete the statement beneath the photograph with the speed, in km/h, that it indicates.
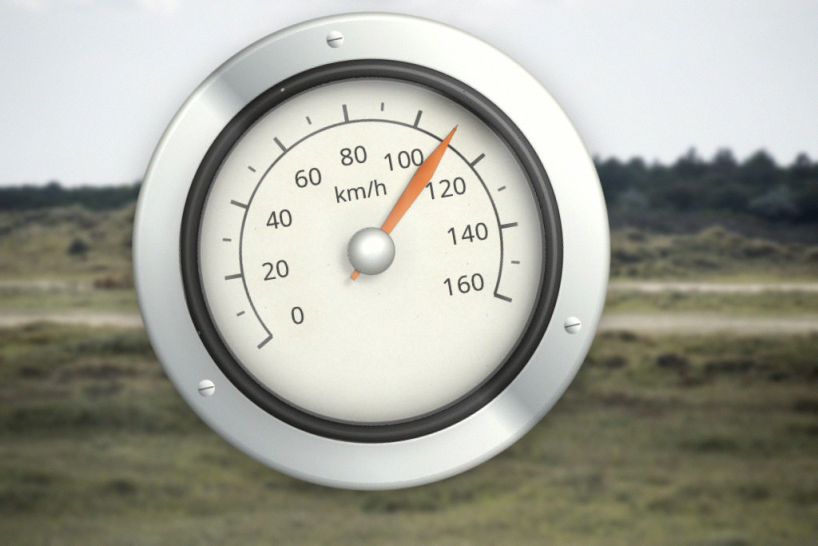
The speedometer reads 110 km/h
